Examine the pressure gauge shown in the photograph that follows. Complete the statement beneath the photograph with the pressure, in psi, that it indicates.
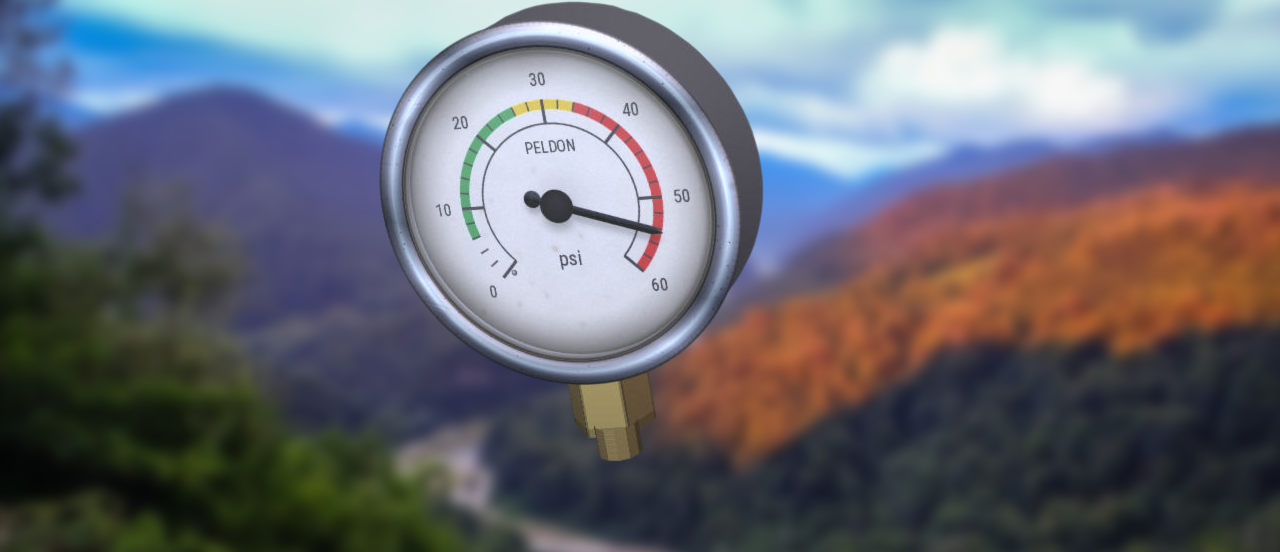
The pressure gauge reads 54 psi
